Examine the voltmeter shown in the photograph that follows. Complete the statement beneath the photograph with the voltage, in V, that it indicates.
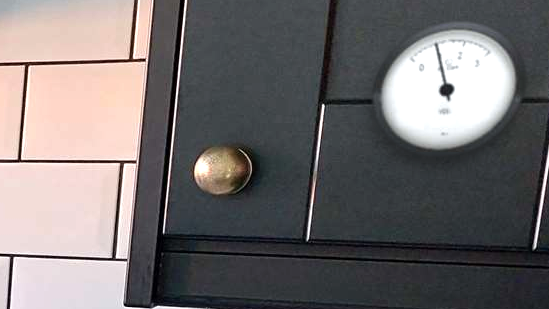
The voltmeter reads 1 V
